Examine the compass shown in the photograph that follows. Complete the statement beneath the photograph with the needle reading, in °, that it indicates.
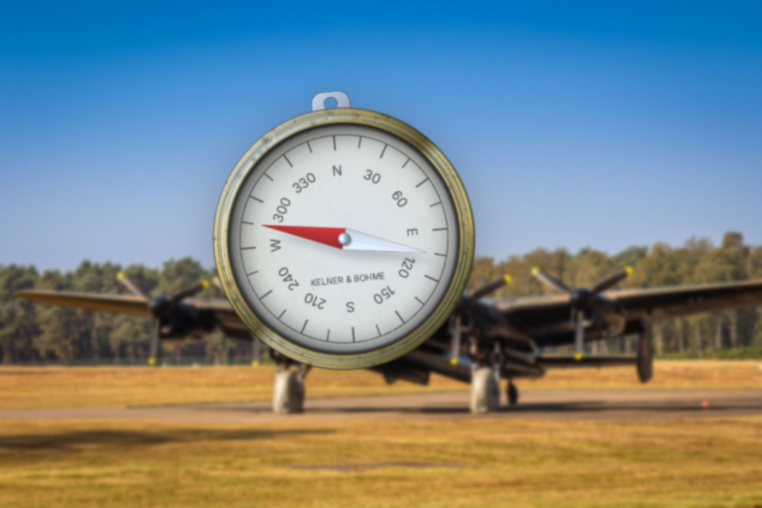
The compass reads 285 °
